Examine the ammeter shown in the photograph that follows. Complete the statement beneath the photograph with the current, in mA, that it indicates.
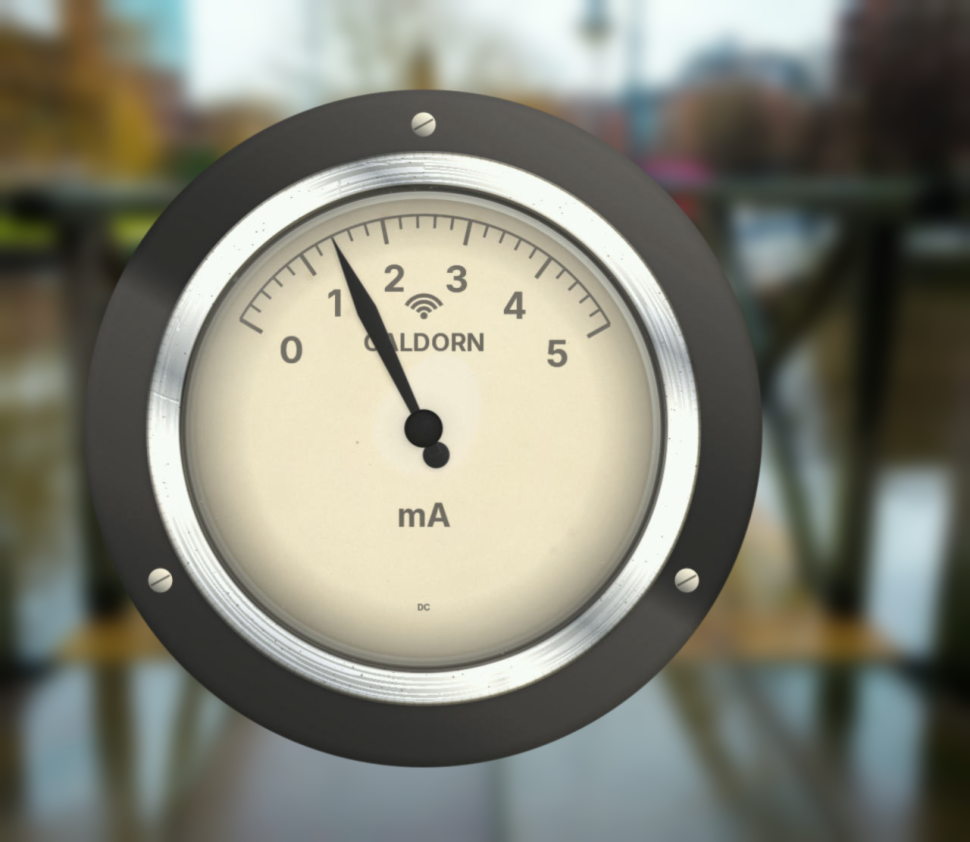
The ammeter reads 1.4 mA
